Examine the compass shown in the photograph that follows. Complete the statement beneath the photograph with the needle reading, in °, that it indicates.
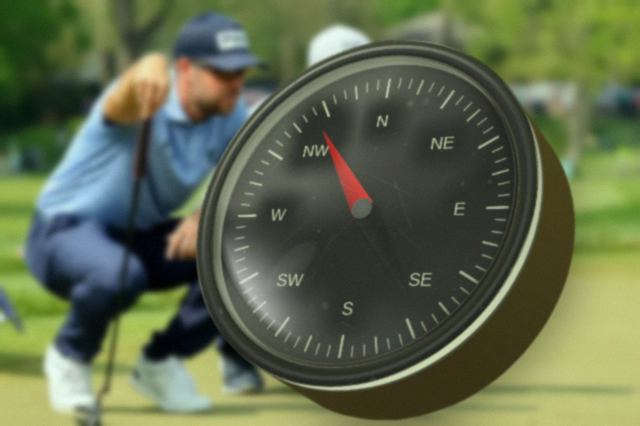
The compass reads 325 °
